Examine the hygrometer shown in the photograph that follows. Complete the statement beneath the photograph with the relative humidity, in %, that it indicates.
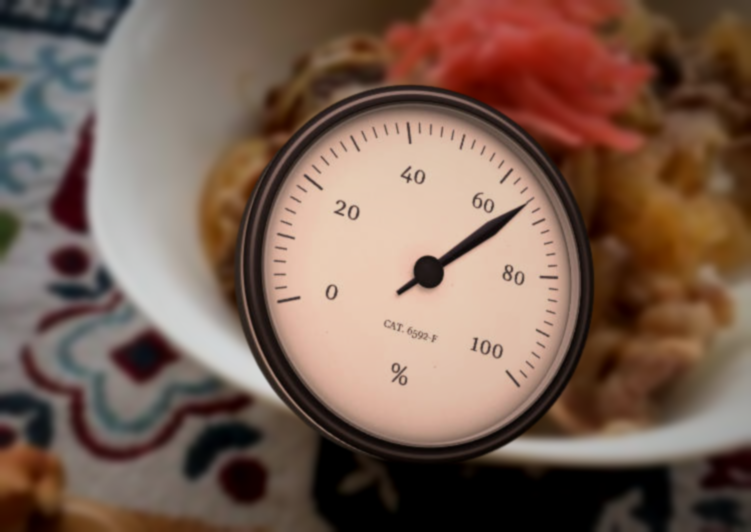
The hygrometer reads 66 %
